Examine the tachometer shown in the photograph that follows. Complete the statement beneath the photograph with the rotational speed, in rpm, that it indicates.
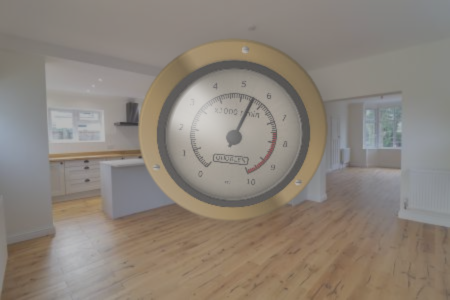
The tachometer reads 5500 rpm
